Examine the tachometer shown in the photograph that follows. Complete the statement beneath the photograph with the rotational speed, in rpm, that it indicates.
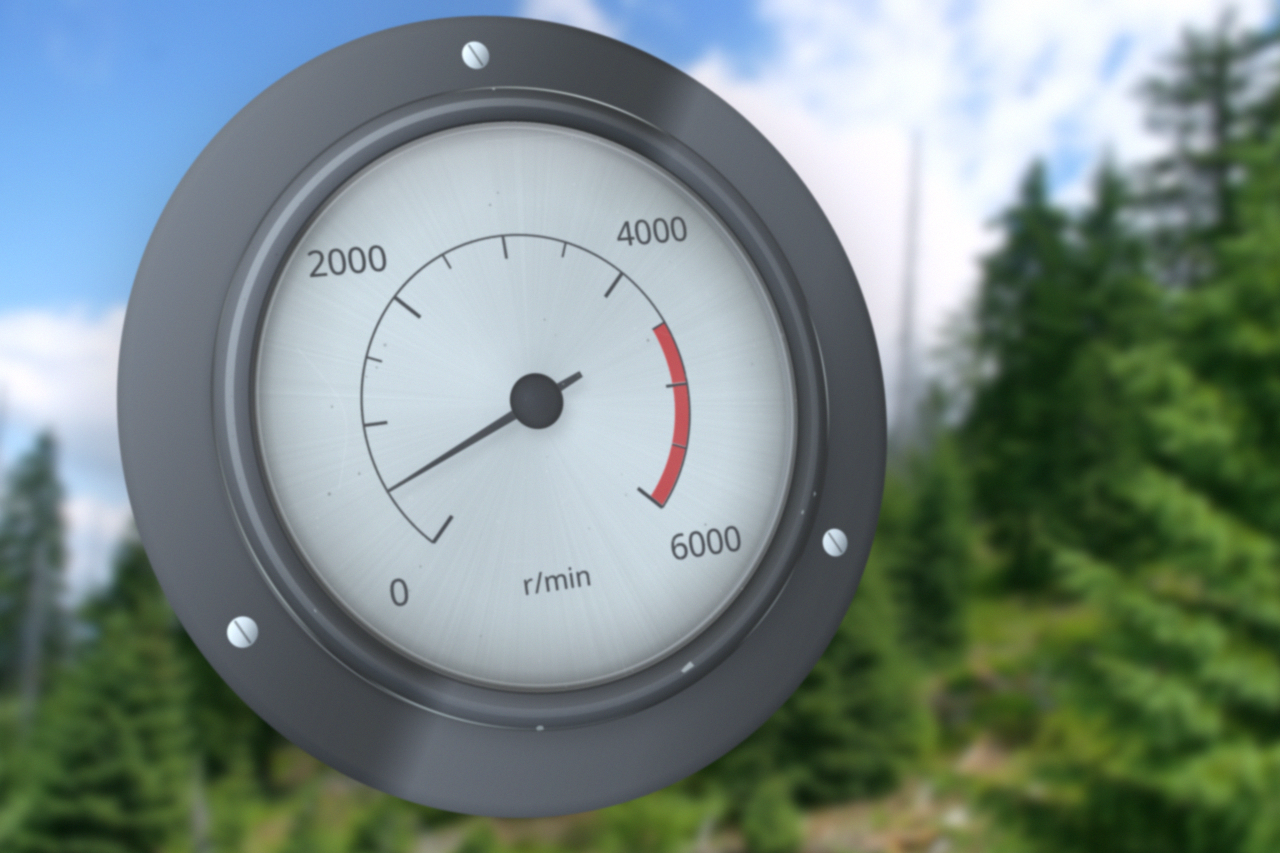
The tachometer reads 500 rpm
